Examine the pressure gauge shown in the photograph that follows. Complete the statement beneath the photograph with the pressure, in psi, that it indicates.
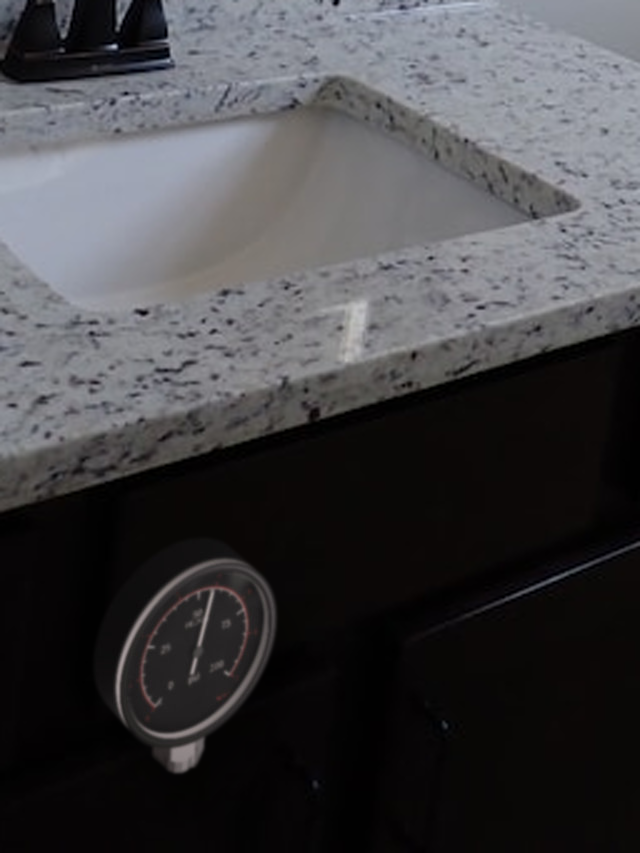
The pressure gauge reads 55 psi
